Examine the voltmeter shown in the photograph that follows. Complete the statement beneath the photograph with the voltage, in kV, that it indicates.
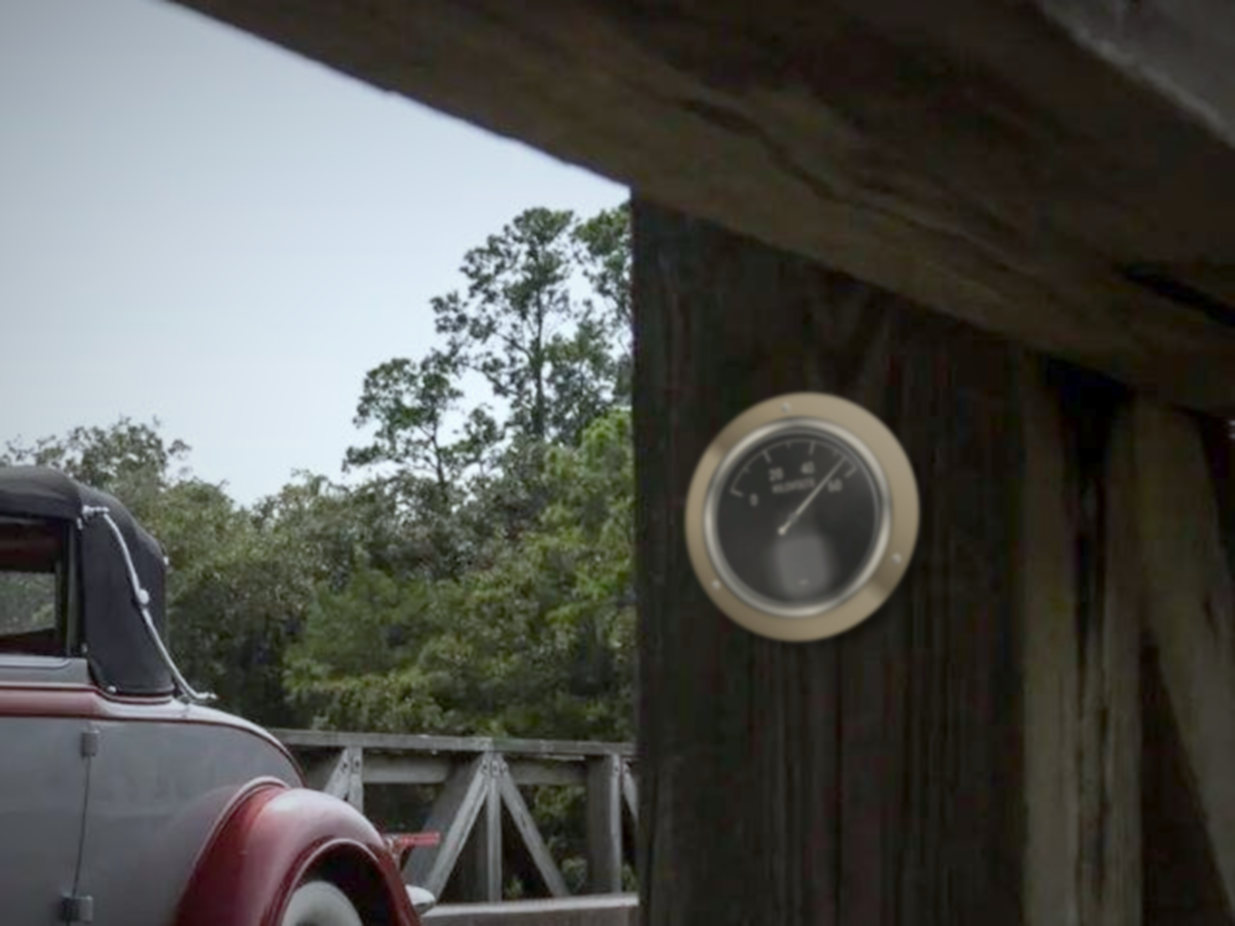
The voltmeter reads 55 kV
